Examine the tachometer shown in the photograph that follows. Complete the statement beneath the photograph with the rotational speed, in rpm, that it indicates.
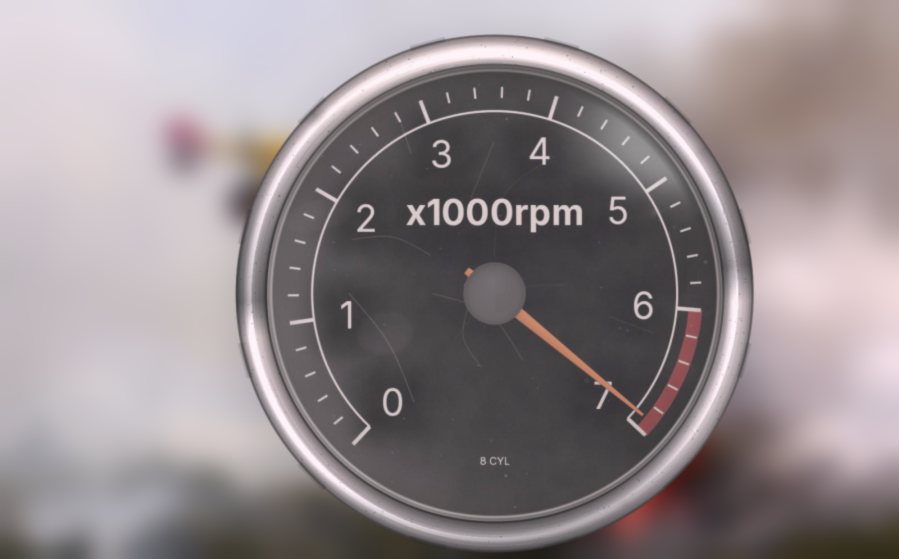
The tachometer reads 6900 rpm
